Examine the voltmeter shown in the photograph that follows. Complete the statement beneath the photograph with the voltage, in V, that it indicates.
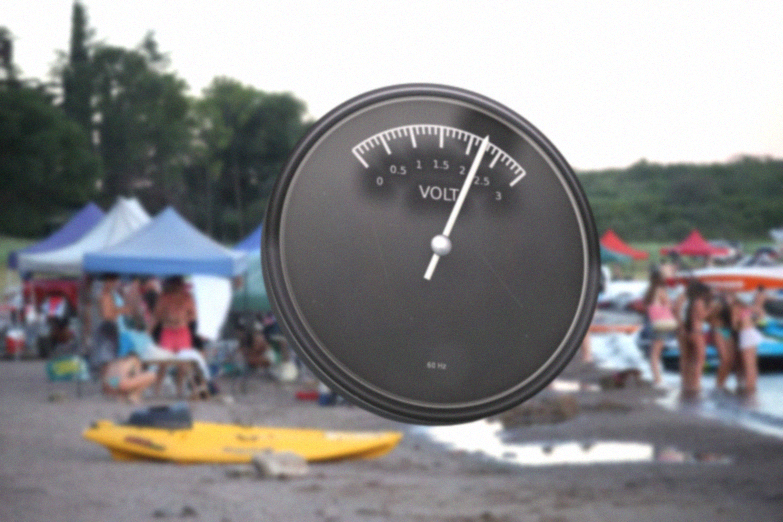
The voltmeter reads 2.2 V
